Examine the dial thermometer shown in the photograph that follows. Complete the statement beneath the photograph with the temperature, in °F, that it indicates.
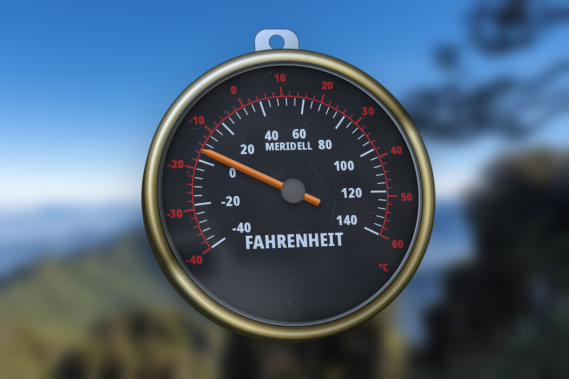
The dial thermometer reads 4 °F
